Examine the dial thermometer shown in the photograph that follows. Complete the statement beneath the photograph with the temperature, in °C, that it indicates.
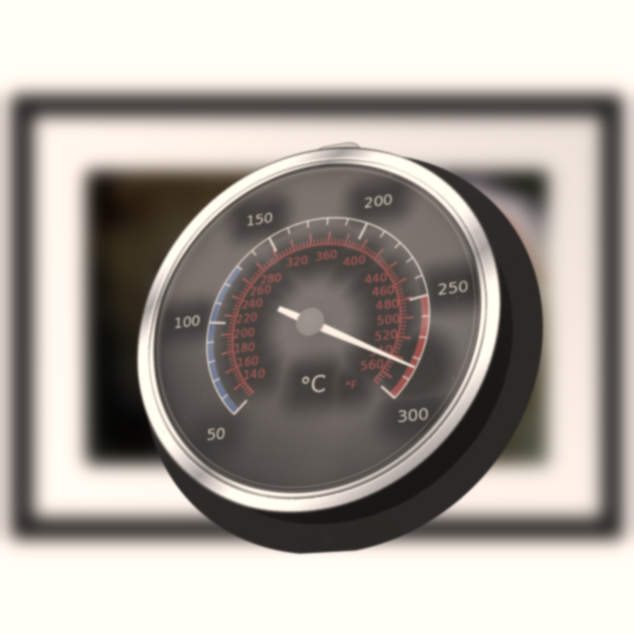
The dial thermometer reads 285 °C
